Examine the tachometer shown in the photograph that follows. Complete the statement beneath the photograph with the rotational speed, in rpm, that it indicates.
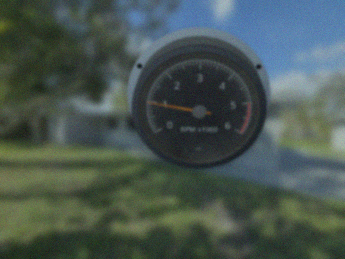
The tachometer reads 1000 rpm
